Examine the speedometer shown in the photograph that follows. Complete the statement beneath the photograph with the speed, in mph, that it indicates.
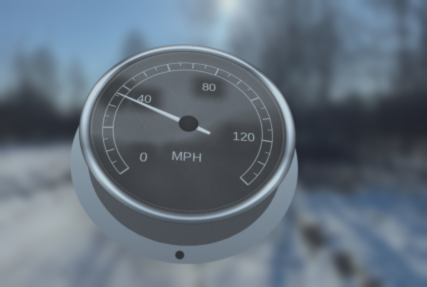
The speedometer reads 35 mph
